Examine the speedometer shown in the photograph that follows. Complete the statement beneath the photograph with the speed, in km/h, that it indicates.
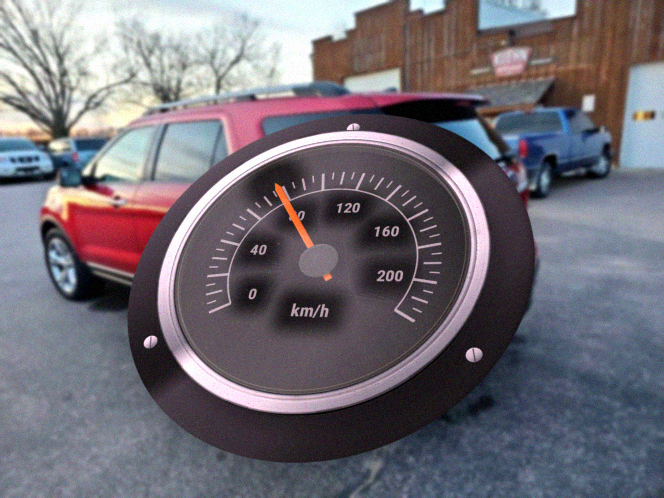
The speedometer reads 77.5 km/h
